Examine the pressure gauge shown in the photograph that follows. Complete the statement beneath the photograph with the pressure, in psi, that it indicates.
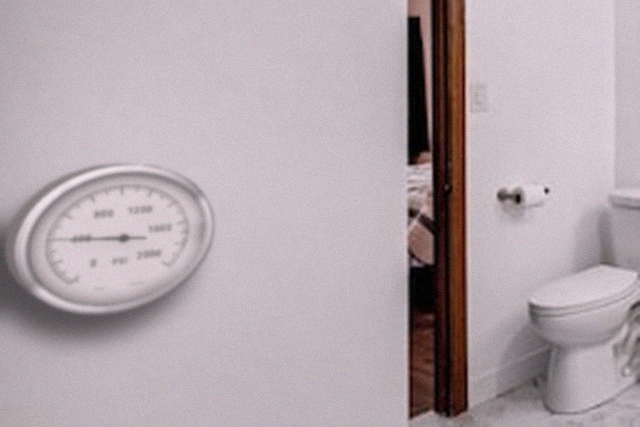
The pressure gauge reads 400 psi
